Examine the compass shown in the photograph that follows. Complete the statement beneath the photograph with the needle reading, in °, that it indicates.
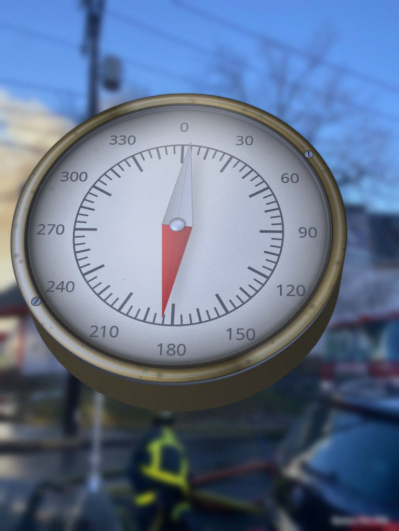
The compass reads 185 °
